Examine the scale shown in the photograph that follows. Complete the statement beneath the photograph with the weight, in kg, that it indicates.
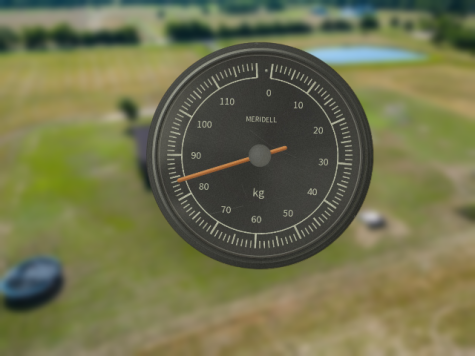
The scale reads 84 kg
